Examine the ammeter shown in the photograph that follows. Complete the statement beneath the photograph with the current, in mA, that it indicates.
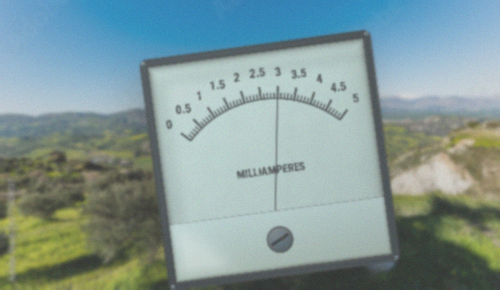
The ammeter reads 3 mA
